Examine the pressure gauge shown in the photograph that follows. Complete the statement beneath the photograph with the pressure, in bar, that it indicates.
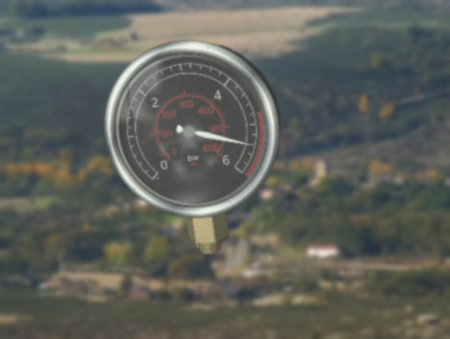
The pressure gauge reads 5.4 bar
